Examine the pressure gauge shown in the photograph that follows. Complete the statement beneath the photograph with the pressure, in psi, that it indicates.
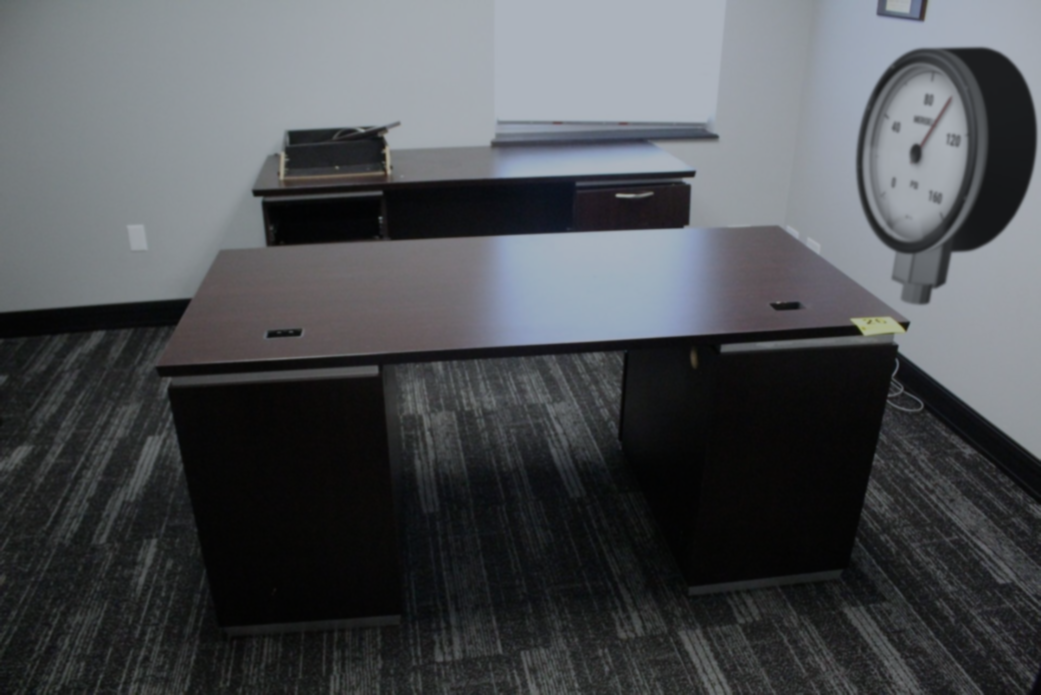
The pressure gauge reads 100 psi
